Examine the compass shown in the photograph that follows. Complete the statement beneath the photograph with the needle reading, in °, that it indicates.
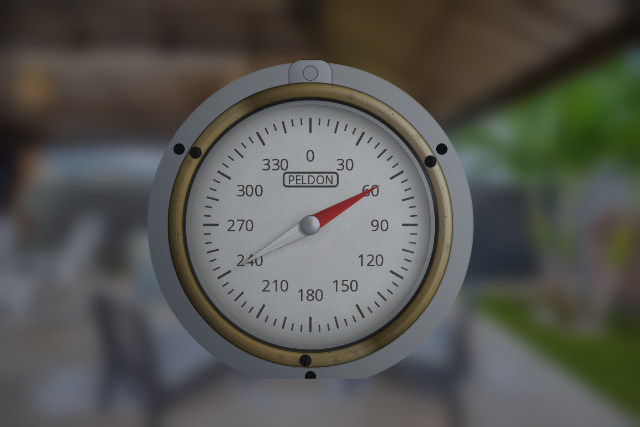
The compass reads 60 °
